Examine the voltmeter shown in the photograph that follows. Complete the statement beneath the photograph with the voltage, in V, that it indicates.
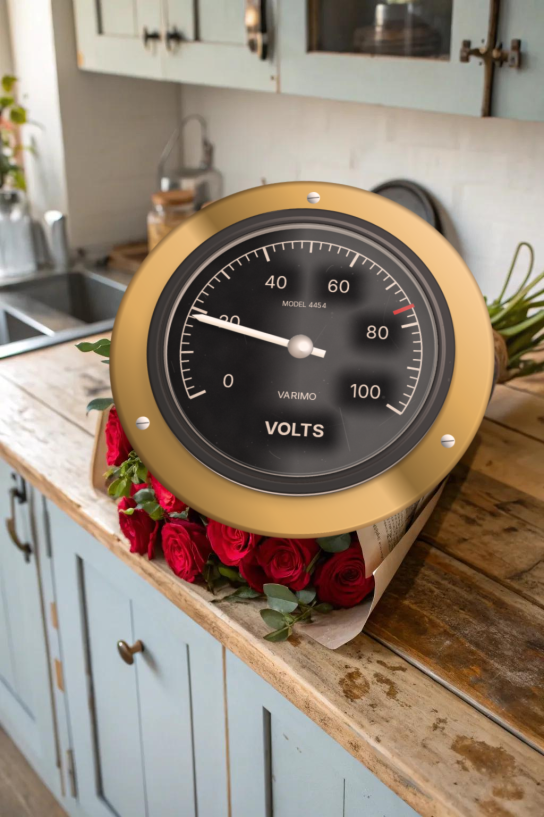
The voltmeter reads 18 V
